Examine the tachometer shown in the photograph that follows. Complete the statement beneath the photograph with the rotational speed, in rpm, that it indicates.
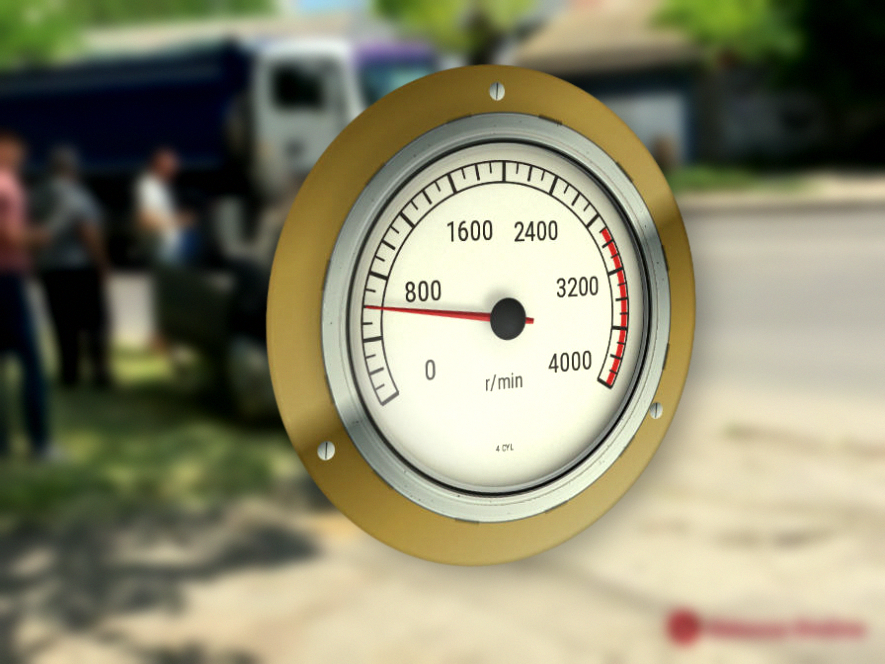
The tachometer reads 600 rpm
